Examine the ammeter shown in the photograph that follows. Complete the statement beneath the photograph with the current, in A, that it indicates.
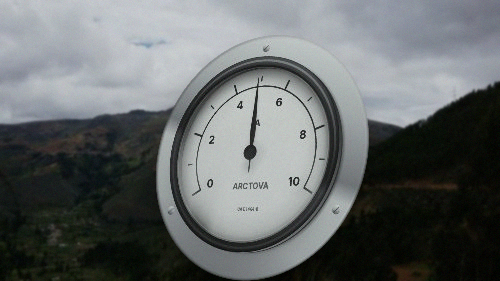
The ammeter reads 5 A
